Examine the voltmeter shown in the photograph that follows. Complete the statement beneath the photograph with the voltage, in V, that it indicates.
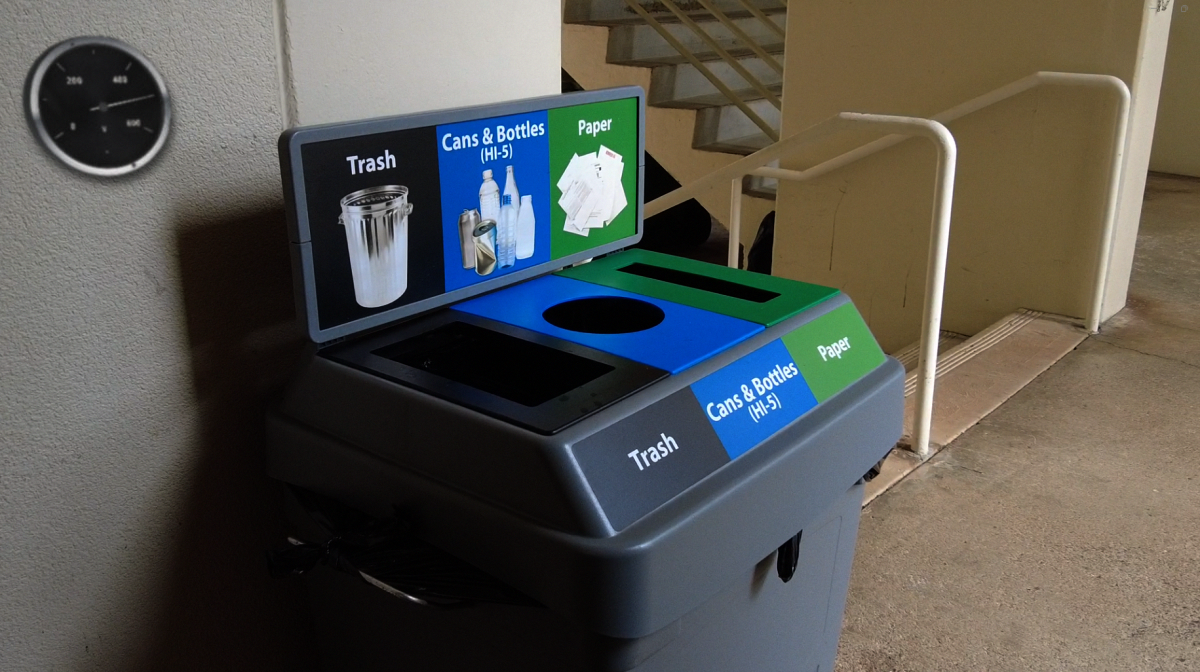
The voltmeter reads 500 V
